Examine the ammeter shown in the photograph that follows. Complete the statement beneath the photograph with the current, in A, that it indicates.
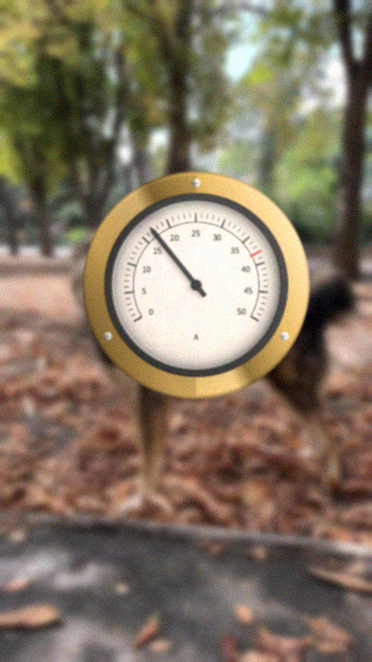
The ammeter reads 17 A
